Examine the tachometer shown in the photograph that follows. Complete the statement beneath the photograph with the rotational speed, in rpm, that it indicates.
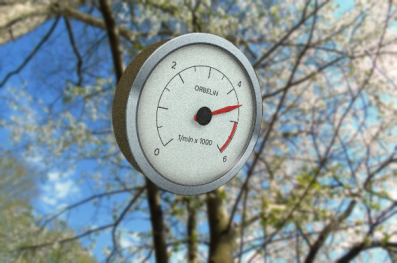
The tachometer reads 4500 rpm
